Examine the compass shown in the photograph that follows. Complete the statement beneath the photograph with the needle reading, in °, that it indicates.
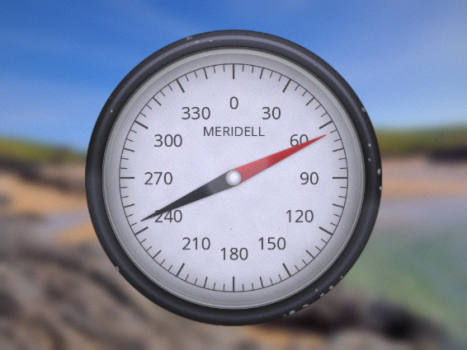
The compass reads 65 °
